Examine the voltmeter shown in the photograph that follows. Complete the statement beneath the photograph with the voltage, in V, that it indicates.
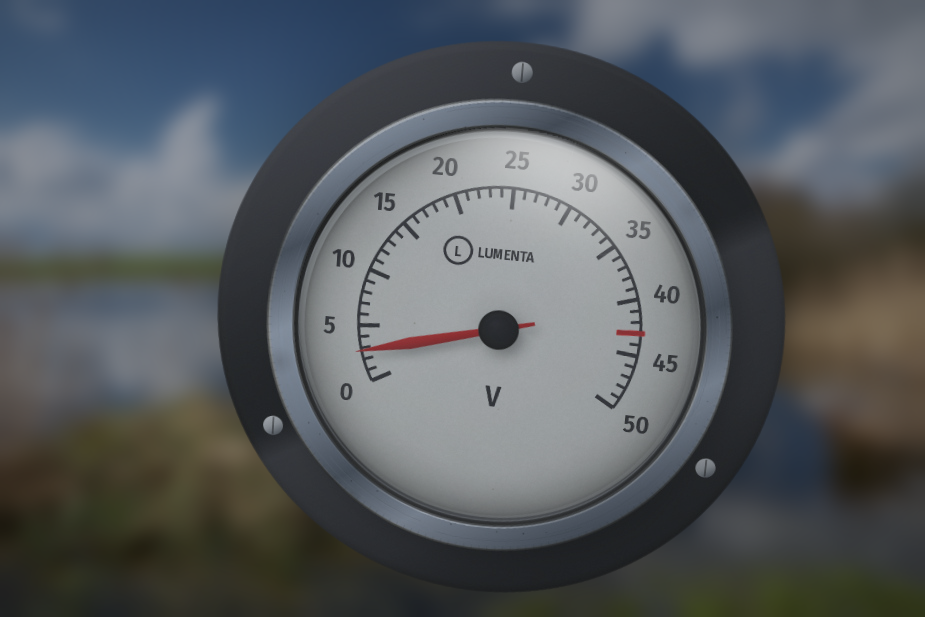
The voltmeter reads 3 V
